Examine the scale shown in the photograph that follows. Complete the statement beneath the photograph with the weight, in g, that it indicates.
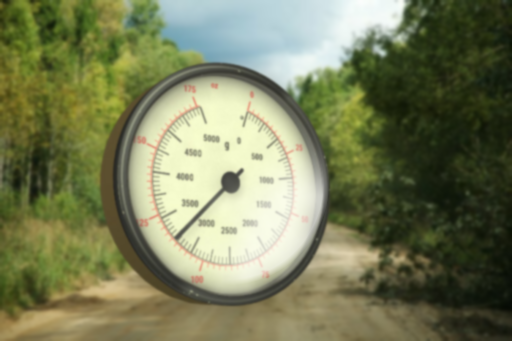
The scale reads 3250 g
